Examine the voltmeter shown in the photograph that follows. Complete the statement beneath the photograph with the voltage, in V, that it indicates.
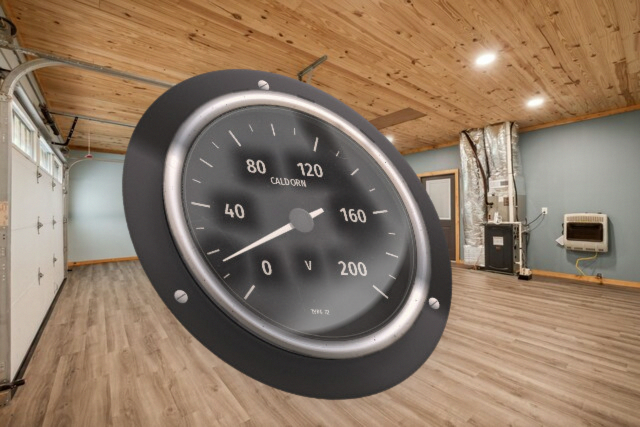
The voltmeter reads 15 V
